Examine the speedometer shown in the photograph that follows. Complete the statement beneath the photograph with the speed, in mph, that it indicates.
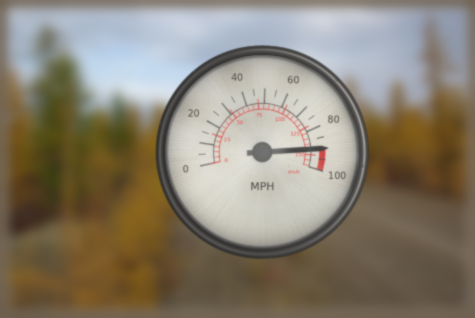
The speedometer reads 90 mph
